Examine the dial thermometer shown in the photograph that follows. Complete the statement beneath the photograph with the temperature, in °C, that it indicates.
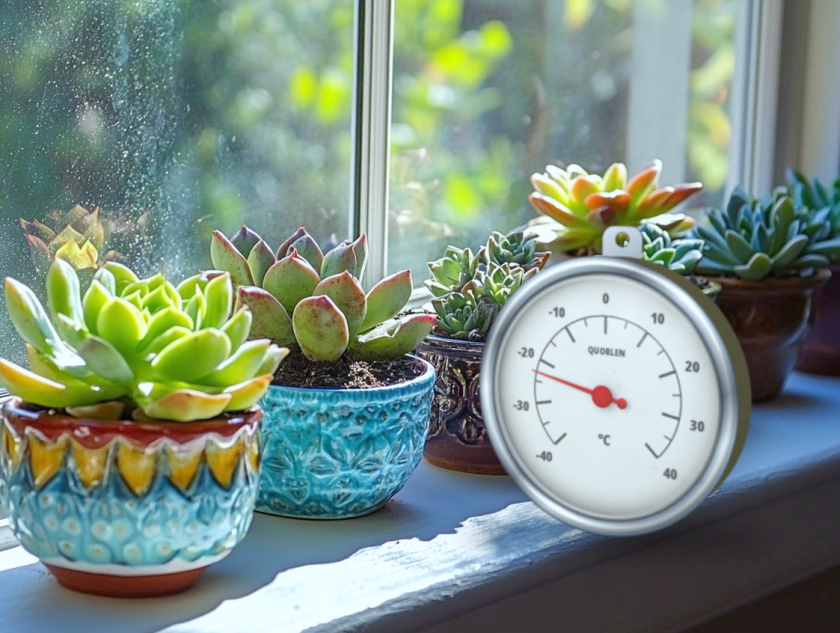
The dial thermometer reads -22.5 °C
